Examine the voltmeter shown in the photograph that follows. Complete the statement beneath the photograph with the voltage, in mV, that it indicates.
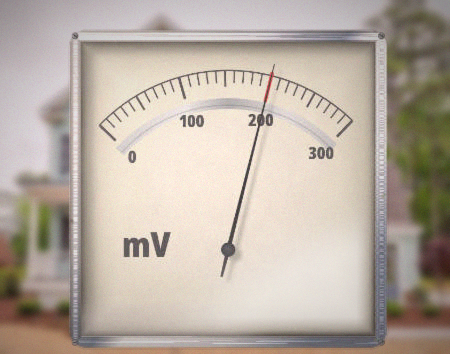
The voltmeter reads 200 mV
